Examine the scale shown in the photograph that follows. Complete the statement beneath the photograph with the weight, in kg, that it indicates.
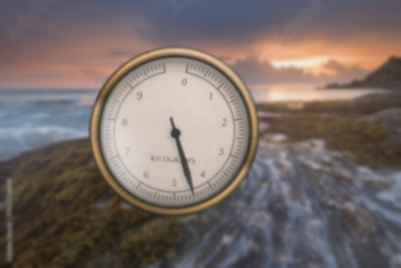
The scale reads 4.5 kg
